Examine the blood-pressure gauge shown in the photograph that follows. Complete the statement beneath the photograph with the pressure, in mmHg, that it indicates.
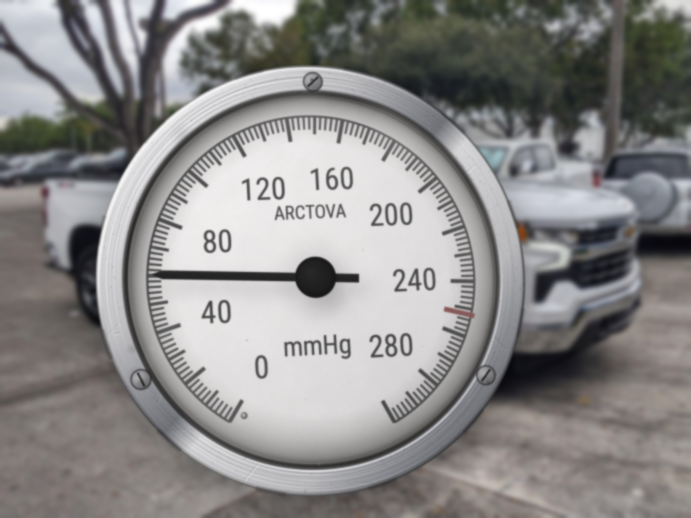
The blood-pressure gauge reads 60 mmHg
